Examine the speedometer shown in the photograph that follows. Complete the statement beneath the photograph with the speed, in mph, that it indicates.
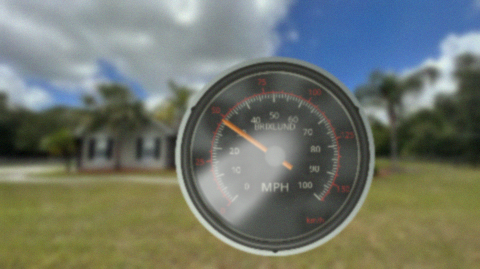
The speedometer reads 30 mph
